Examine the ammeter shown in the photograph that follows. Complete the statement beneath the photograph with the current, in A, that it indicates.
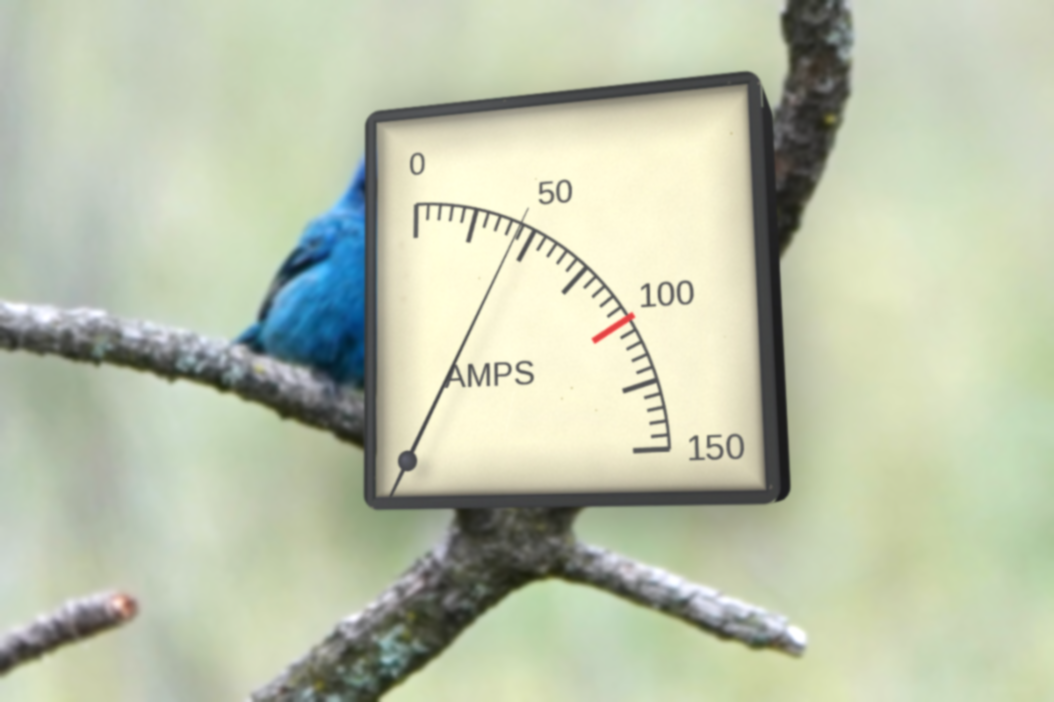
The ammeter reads 45 A
